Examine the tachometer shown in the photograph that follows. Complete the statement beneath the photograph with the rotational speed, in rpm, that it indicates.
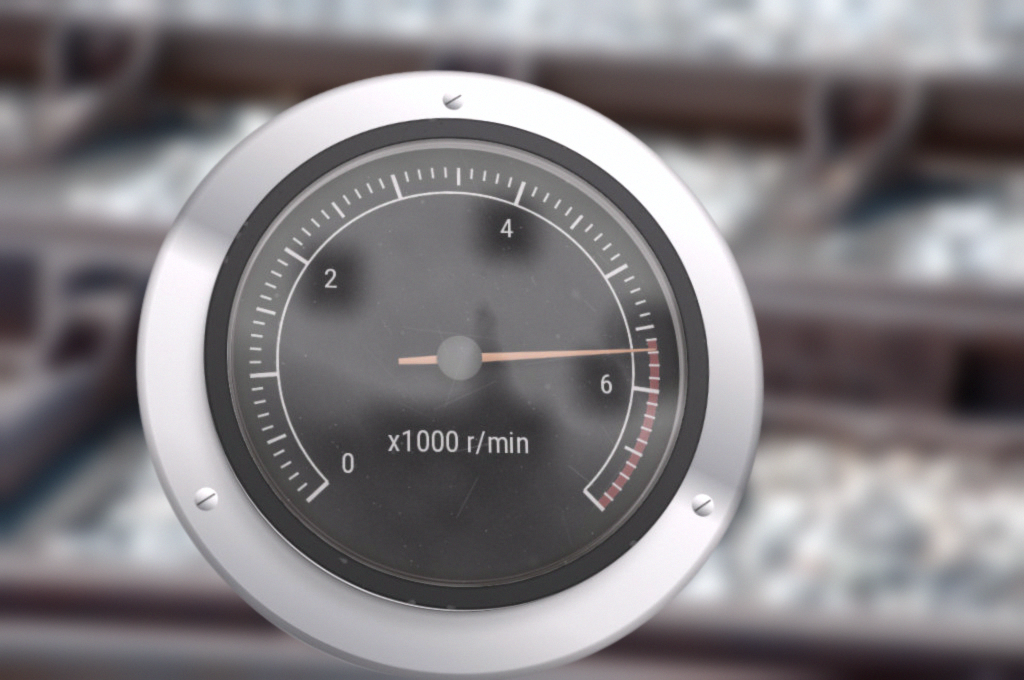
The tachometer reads 5700 rpm
